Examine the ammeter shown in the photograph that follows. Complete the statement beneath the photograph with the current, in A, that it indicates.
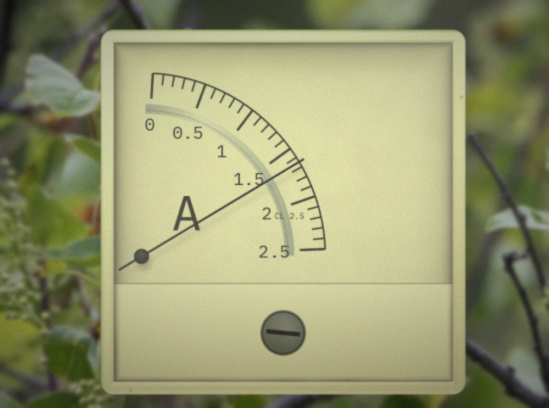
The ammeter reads 1.65 A
